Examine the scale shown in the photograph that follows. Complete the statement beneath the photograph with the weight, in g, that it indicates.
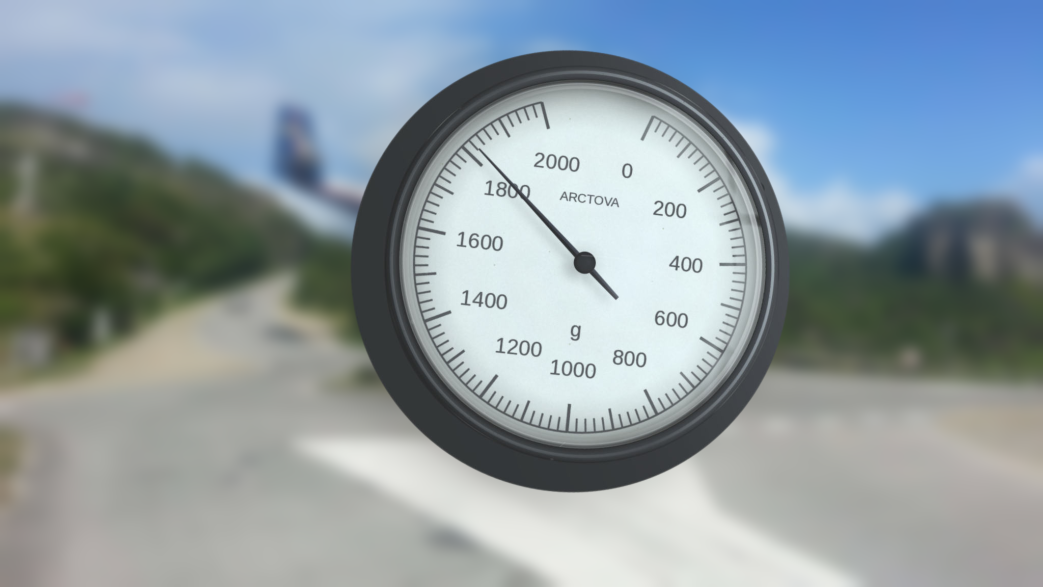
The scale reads 1820 g
